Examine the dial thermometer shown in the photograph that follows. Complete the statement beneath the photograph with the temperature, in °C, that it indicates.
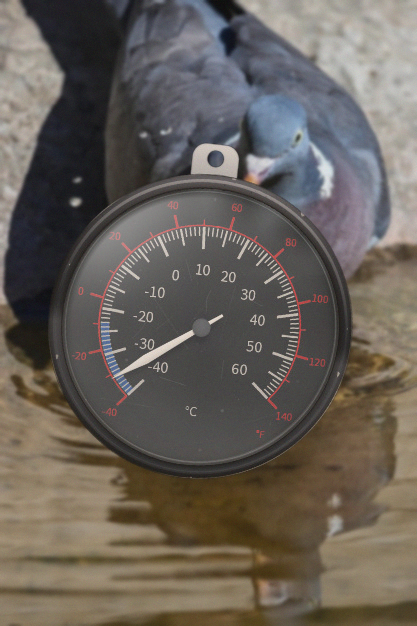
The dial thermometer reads -35 °C
